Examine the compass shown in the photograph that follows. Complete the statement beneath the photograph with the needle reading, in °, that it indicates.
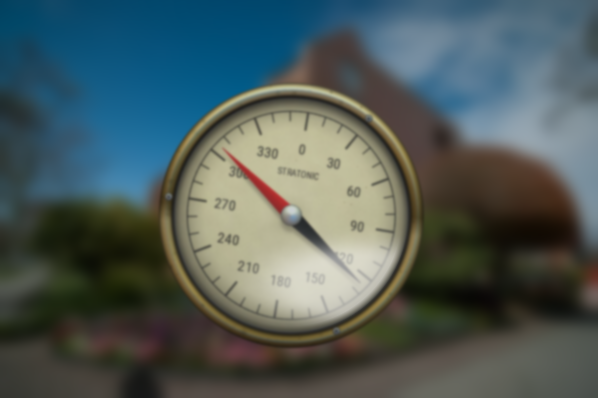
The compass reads 305 °
